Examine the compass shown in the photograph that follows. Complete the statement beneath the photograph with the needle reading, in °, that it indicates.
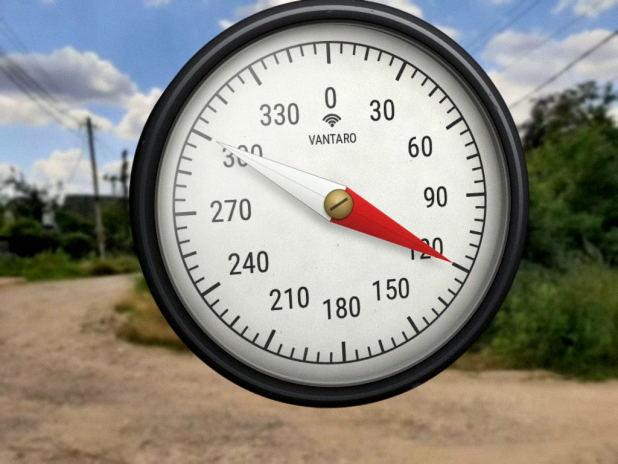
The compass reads 120 °
